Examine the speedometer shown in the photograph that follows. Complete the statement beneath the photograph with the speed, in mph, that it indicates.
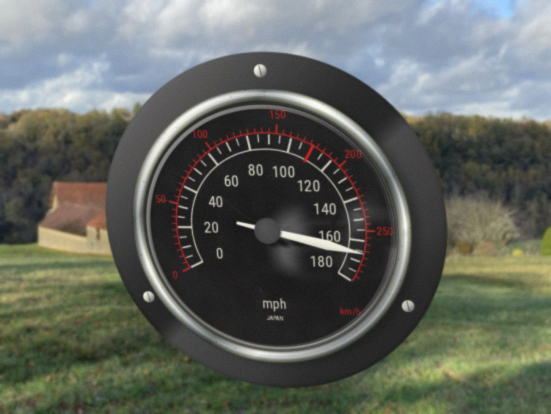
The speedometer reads 165 mph
